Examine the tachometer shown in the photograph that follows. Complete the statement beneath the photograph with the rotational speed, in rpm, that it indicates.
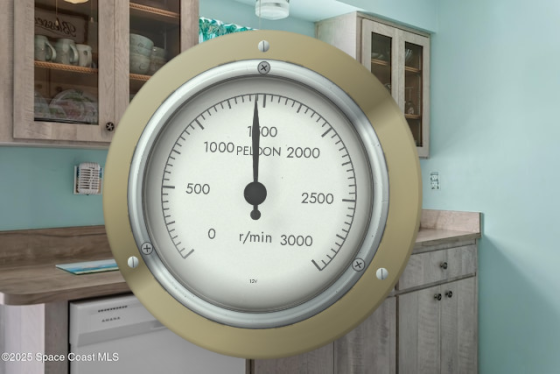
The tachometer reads 1450 rpm
